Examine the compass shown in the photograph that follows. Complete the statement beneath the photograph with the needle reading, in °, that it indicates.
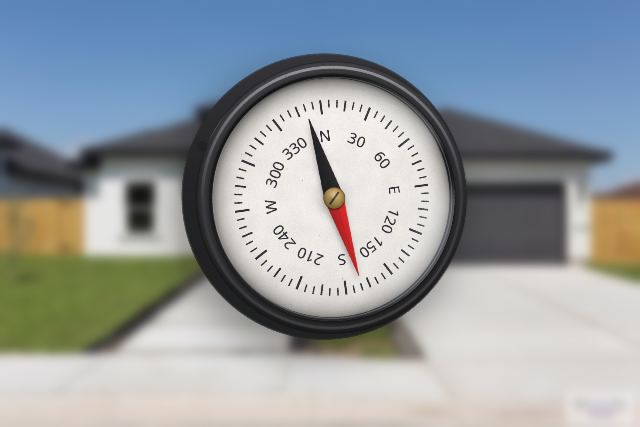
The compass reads 170 °
